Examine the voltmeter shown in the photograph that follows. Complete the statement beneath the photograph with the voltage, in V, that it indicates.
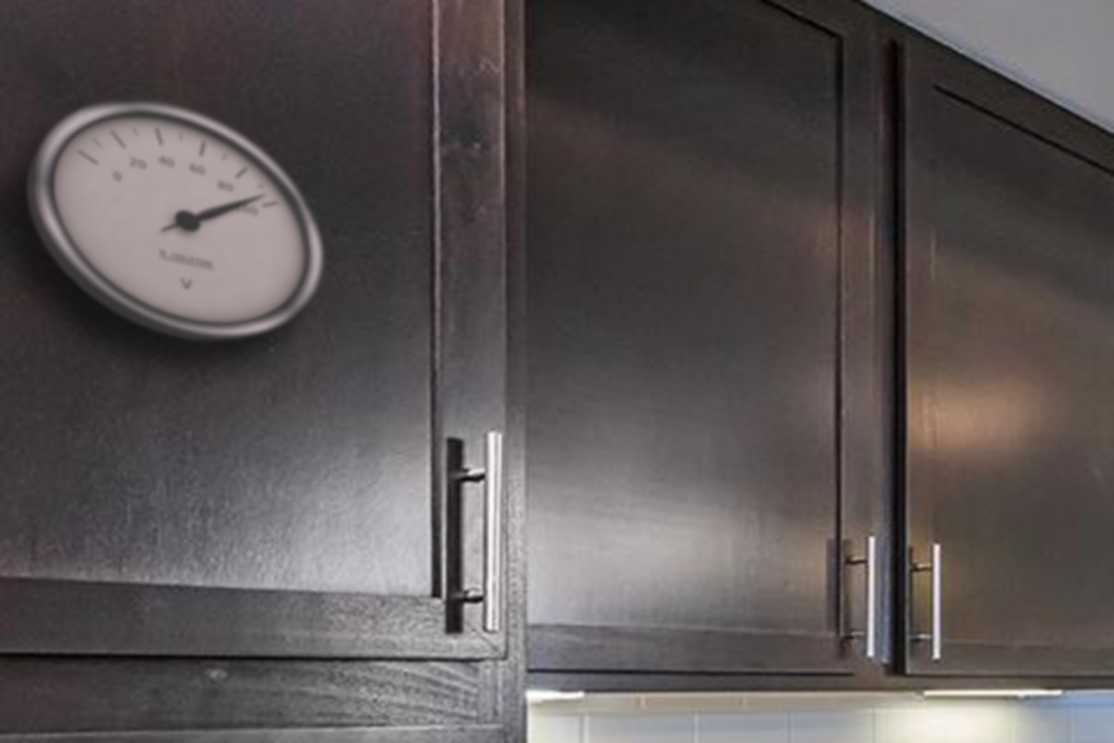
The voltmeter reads 95 V
